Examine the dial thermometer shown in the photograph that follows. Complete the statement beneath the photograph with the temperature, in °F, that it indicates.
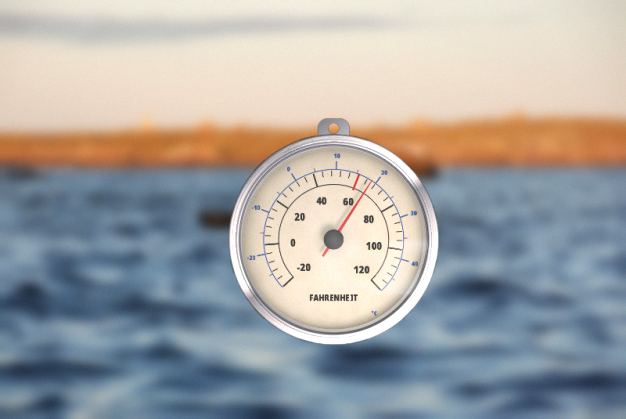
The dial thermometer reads 66 °F
